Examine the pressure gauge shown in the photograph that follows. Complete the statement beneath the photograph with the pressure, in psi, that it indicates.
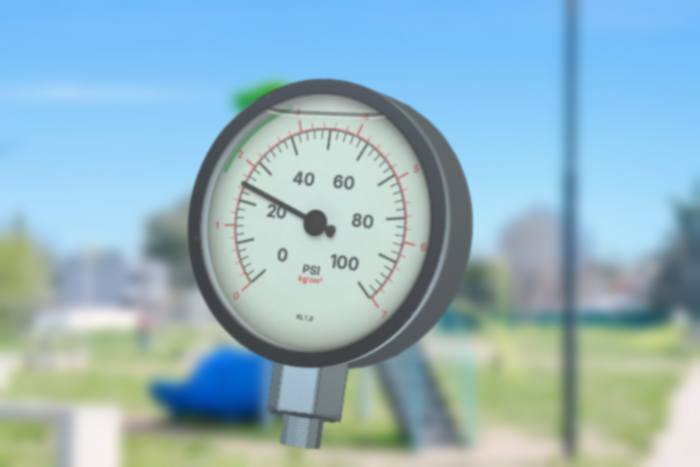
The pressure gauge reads 24 psi
